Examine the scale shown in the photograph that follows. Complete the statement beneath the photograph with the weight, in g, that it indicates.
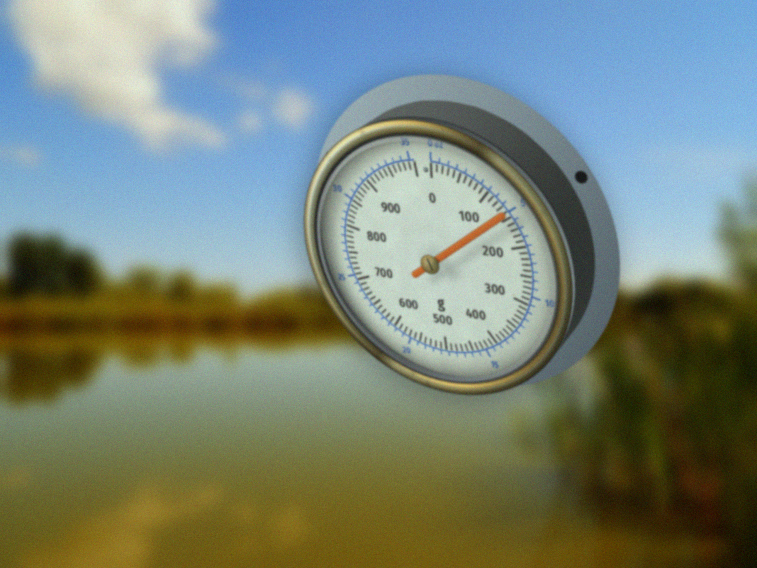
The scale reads 140 g
